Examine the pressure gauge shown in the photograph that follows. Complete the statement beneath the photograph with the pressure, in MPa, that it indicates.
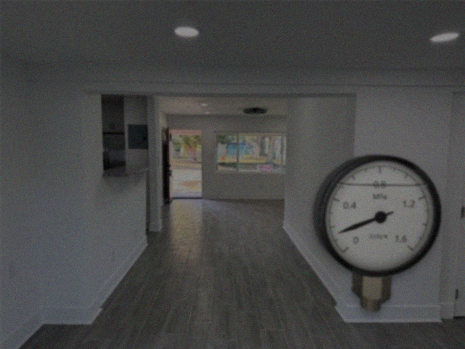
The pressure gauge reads 0.15 MPa
